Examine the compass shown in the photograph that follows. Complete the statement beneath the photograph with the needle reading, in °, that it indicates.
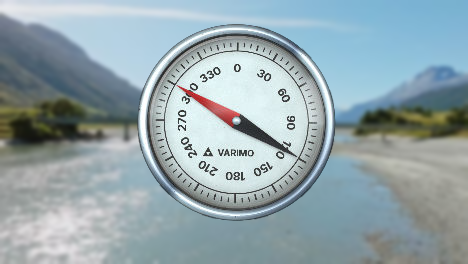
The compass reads 300 °
